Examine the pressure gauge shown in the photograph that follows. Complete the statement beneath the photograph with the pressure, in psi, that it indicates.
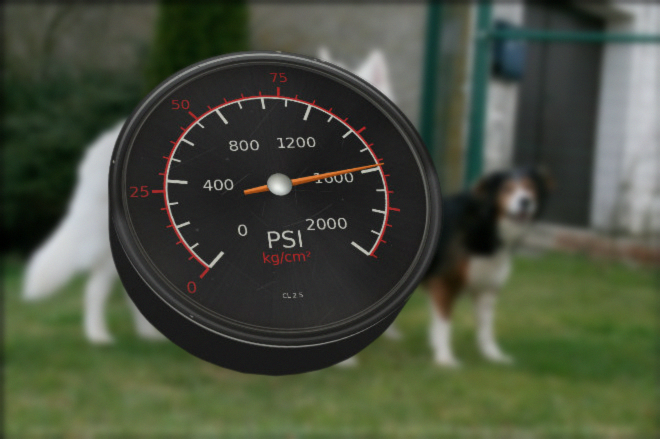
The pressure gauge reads 1600 psi
